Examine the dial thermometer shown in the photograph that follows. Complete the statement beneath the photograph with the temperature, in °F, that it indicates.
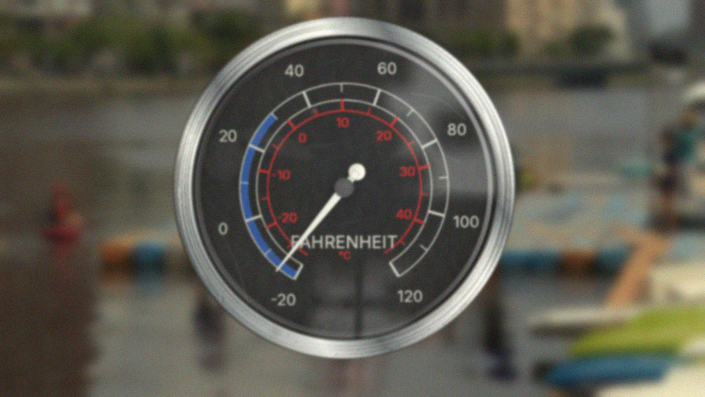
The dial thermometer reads -15 °F
